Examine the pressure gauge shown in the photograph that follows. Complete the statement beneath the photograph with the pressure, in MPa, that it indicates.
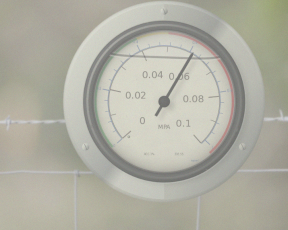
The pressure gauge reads 0.06 MPa
